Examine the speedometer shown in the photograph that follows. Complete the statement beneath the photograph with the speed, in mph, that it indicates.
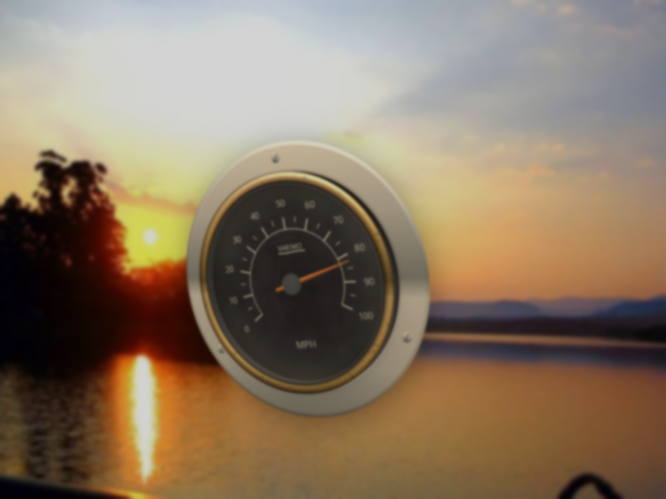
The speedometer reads 82.5 mph
